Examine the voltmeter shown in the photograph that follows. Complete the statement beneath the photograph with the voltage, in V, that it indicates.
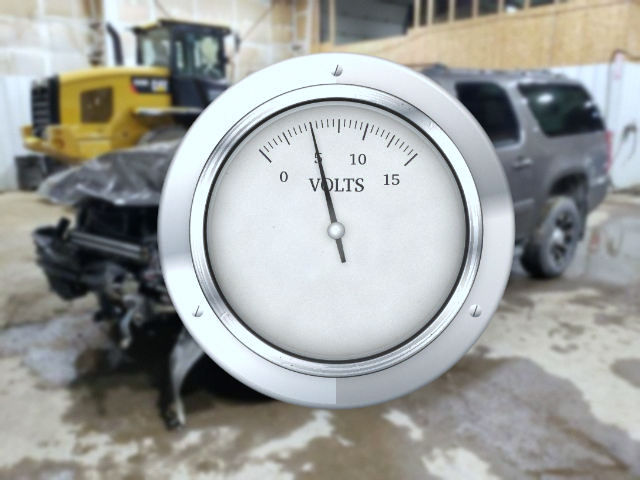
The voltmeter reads 5 V
